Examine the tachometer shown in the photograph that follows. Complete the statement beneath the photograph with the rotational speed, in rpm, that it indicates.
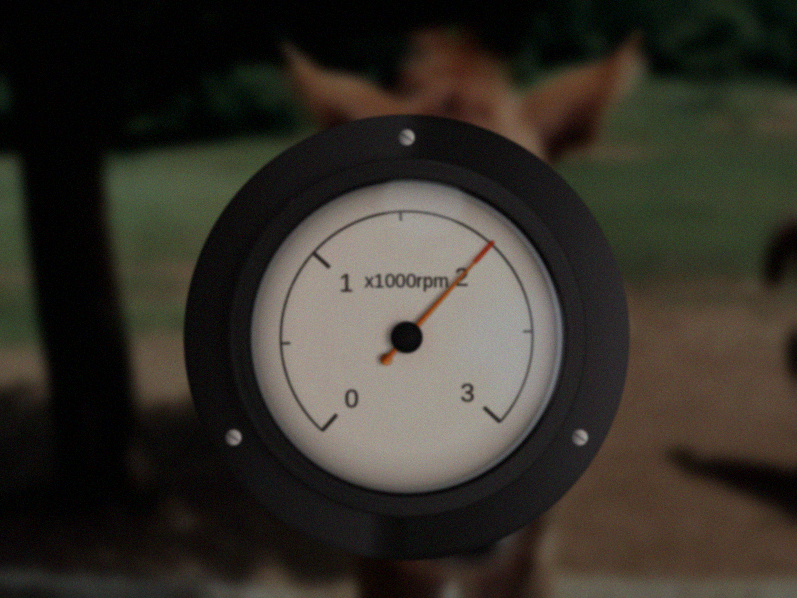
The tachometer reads 2000 rpm
